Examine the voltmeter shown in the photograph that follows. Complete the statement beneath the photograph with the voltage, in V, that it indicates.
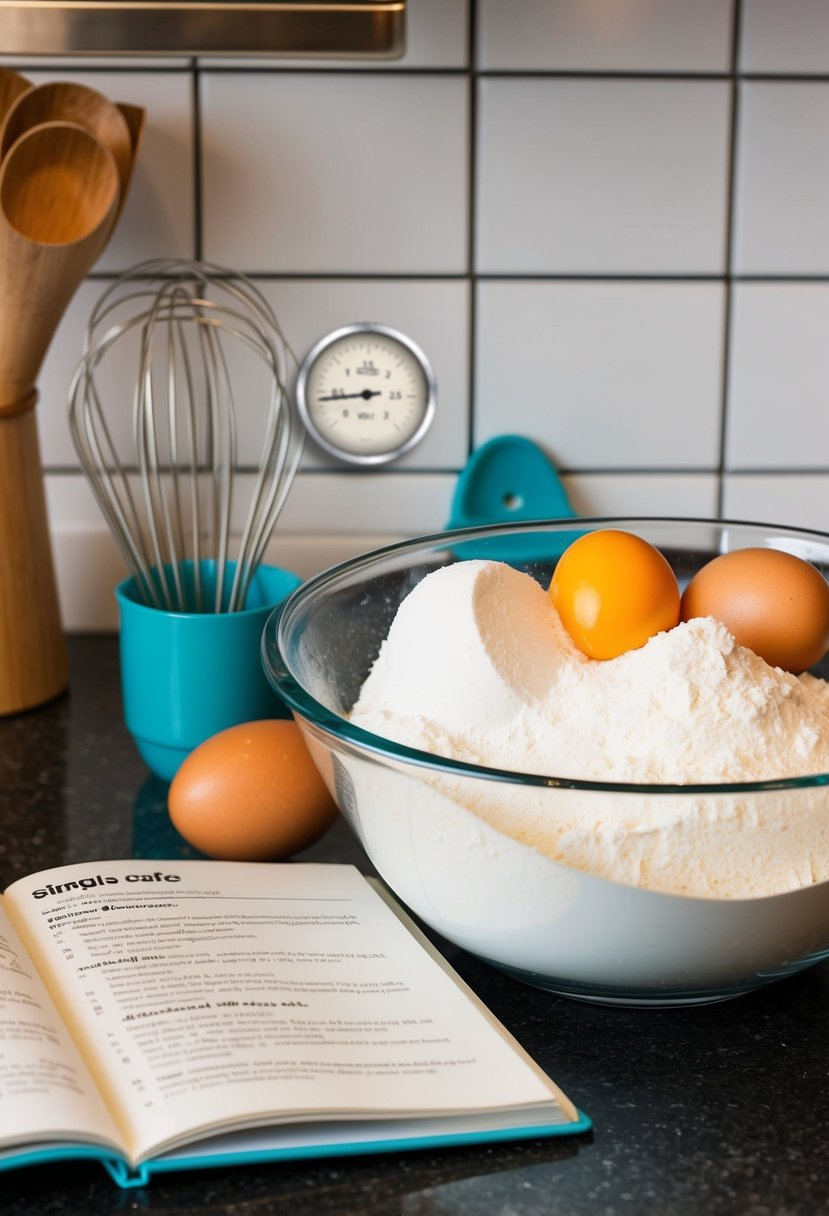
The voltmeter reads 0.4 V
